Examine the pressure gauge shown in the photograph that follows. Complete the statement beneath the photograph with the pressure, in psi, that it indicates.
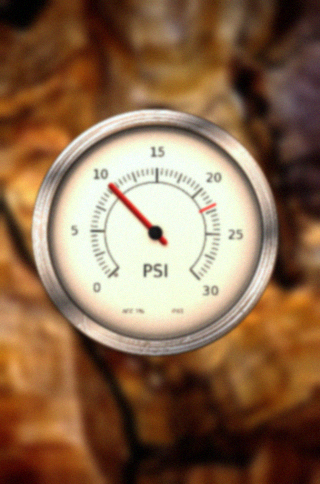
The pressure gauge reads 10 psi
